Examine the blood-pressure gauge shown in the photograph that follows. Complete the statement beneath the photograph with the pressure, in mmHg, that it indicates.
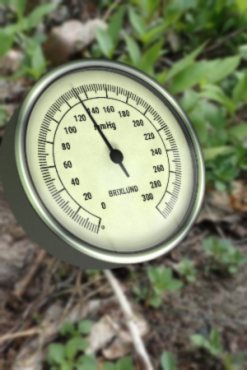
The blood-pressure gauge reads 130 mmHg
